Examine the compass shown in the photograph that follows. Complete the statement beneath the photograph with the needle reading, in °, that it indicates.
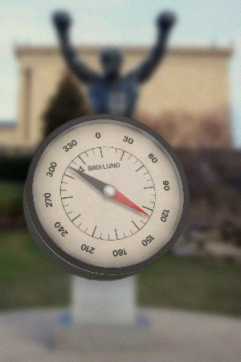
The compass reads 130 °
